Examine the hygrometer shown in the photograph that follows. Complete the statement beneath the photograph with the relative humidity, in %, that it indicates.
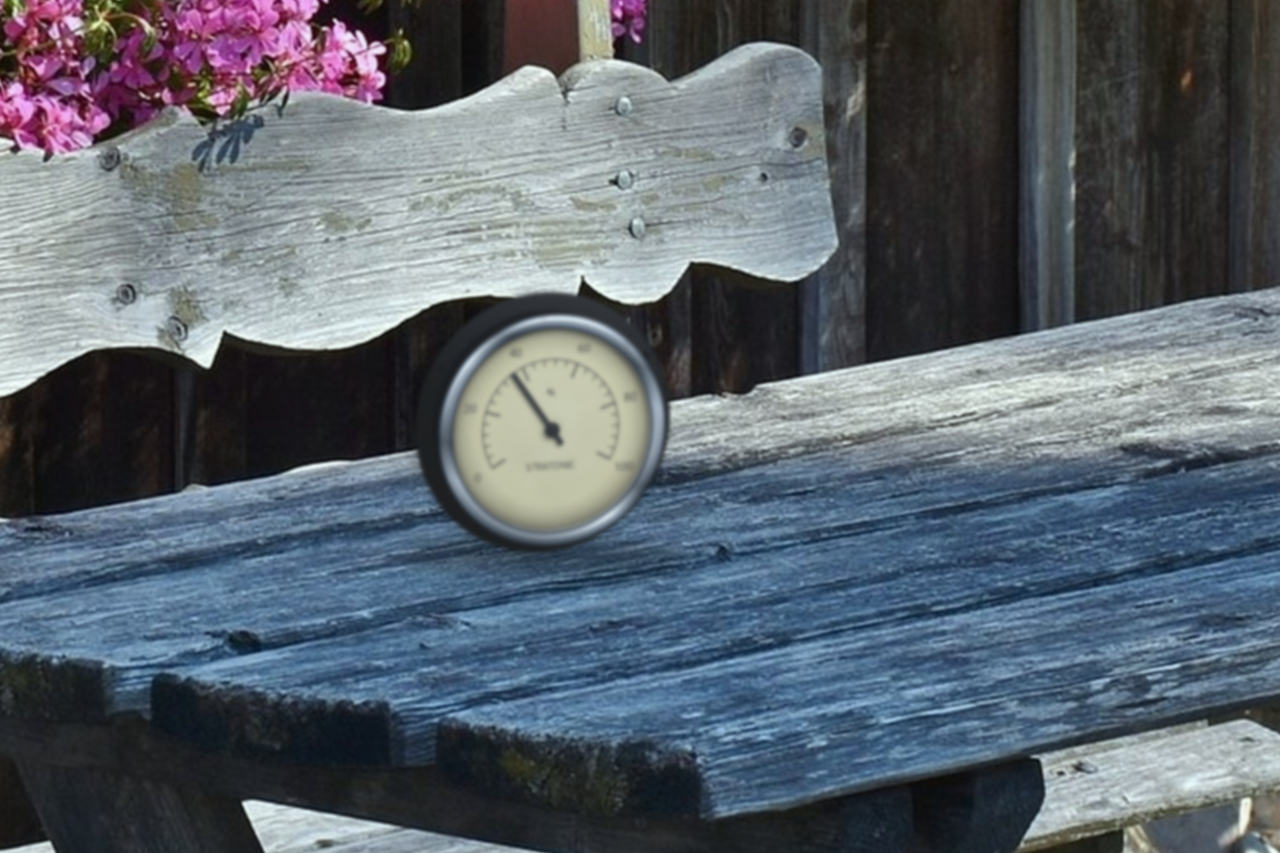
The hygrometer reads 36 %
